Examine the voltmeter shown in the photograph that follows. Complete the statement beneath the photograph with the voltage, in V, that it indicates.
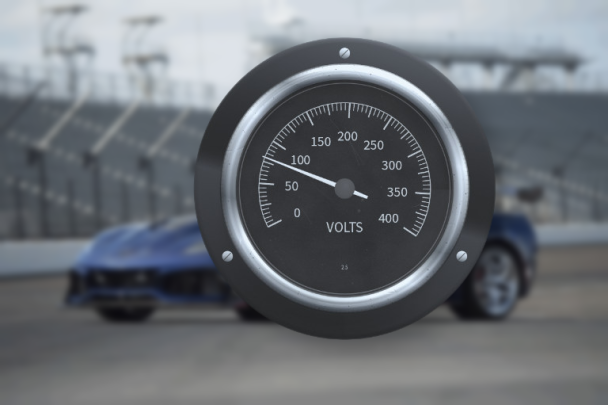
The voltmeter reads 80 V
